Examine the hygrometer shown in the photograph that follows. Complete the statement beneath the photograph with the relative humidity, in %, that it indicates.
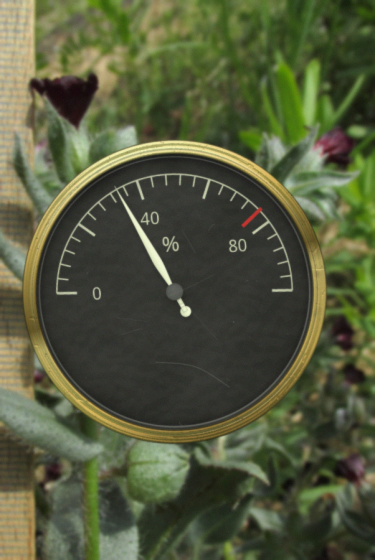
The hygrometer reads 34 %
